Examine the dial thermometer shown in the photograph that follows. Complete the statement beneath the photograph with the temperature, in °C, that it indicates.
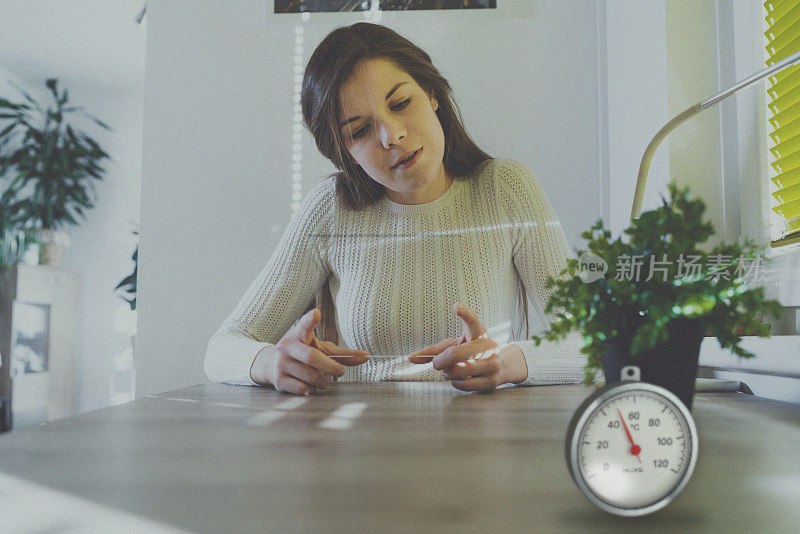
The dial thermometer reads 48 °C
